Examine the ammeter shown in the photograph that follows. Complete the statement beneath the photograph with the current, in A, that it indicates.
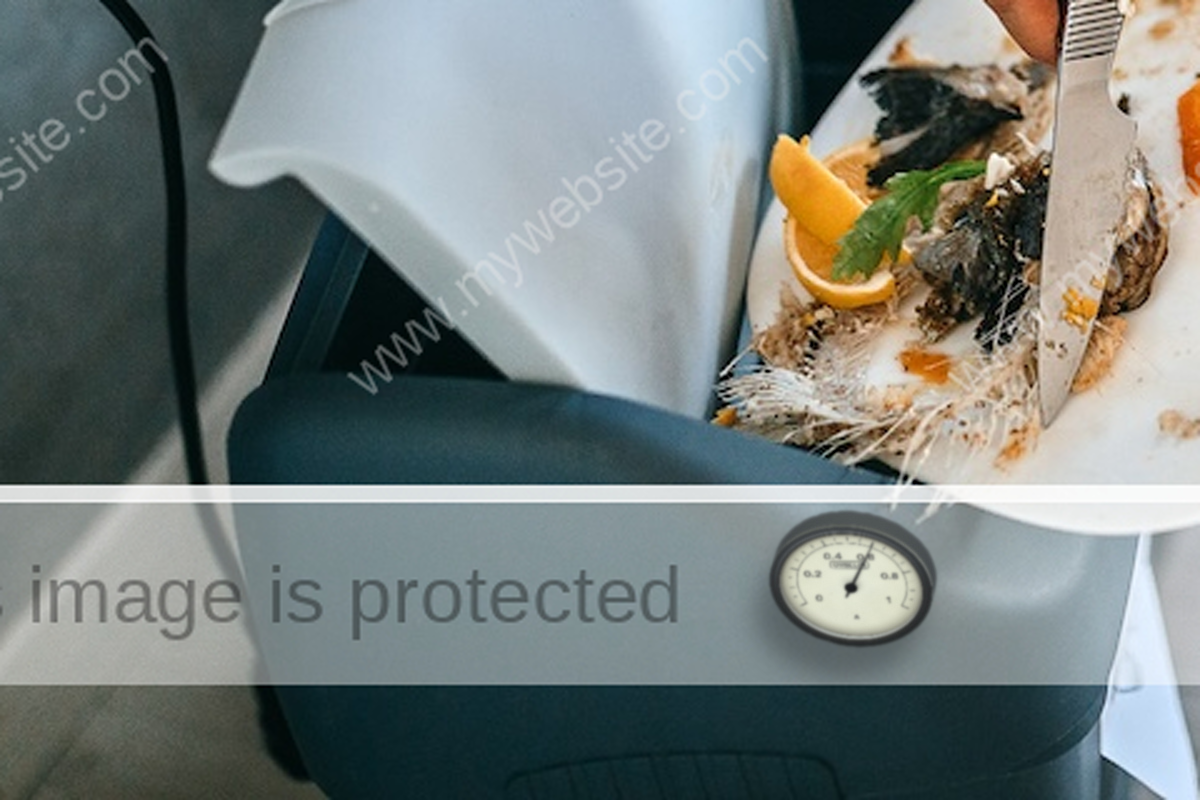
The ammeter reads 0.6 A
